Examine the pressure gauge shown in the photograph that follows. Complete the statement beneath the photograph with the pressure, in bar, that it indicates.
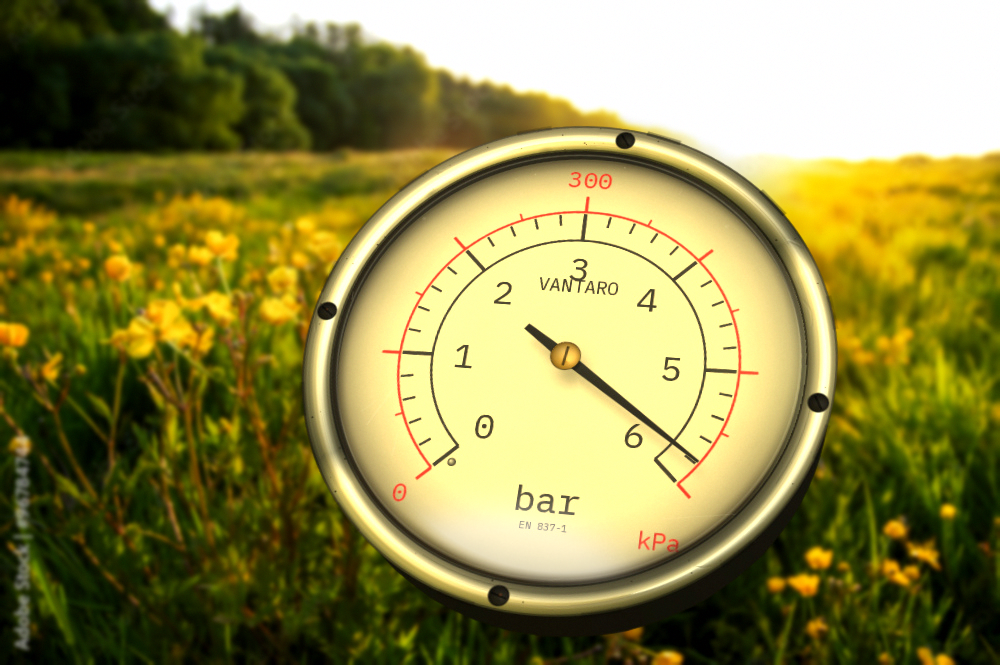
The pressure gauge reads 5.8 bar
